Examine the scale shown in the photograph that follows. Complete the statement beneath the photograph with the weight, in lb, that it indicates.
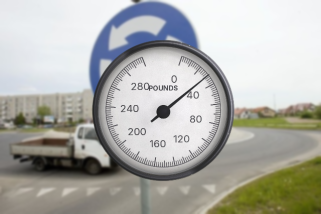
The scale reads 30 lb
